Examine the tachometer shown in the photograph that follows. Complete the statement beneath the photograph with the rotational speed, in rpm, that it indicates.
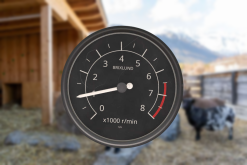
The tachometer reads 1000 rpm
